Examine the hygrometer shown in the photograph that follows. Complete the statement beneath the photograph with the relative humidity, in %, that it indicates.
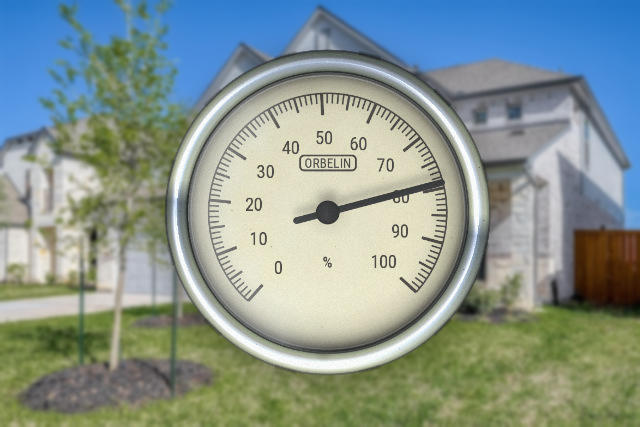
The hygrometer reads 79 %
